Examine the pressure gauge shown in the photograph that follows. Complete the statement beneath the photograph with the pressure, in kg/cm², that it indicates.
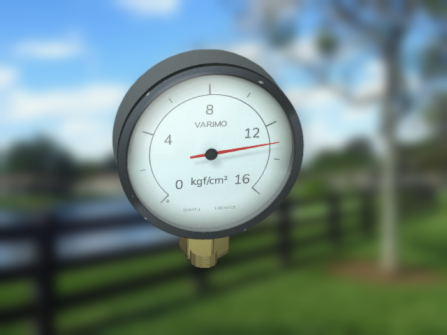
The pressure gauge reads 13 kg/cm²
